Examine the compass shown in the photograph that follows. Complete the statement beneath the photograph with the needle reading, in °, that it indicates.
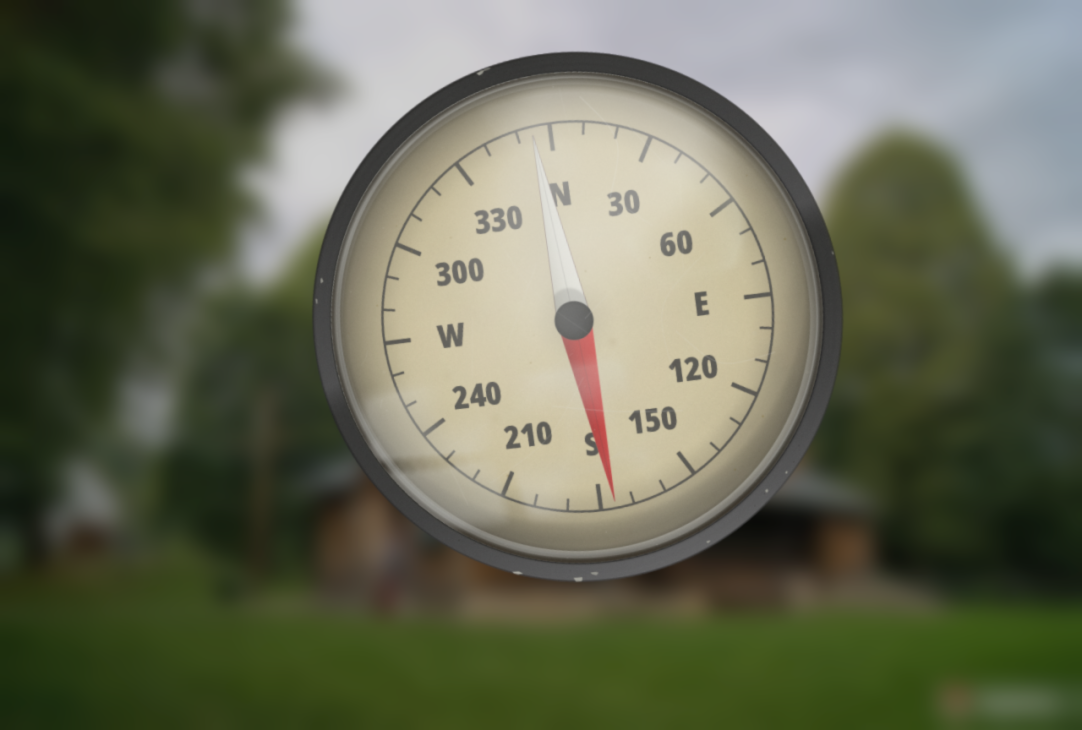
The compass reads 175 °
